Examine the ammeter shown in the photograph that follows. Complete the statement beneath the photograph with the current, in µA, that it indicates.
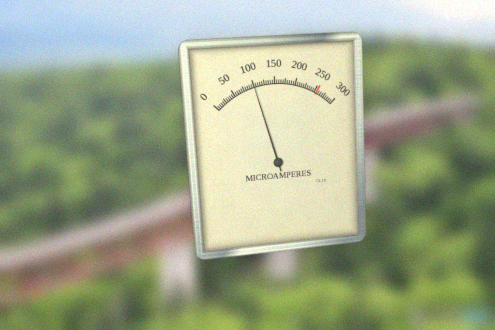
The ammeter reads 100 µA
